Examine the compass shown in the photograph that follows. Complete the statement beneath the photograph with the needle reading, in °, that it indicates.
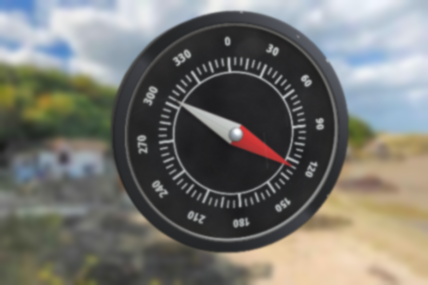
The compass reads 125 °
